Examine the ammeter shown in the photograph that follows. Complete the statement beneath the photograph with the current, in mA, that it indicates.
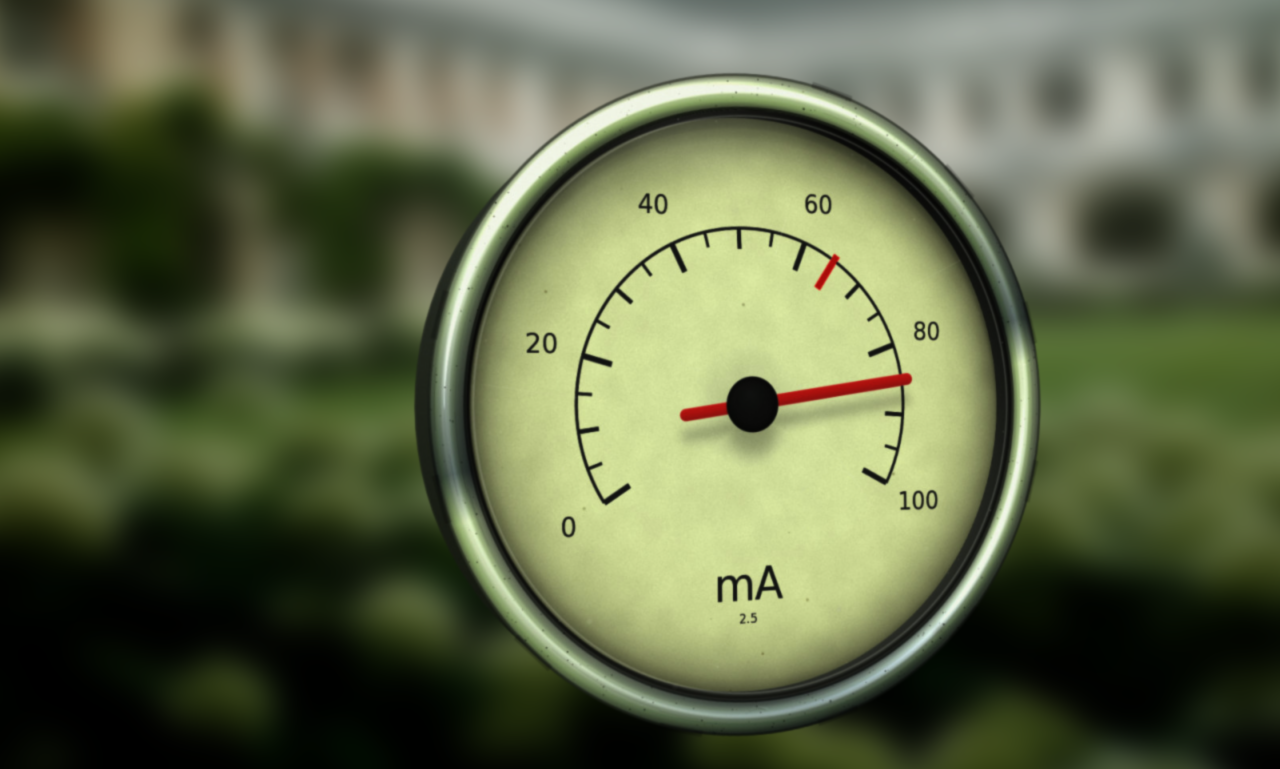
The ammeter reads 85 mA
